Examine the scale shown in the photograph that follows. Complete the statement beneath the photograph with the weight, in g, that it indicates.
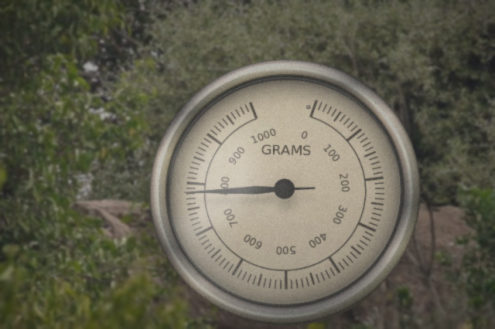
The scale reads 780 g
